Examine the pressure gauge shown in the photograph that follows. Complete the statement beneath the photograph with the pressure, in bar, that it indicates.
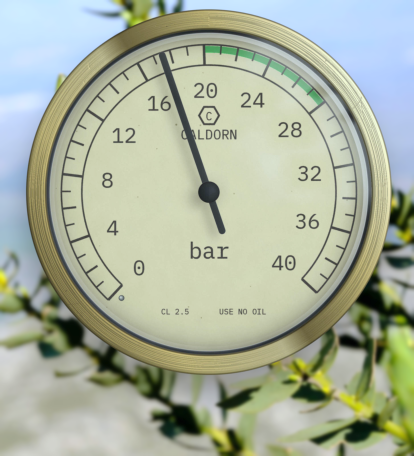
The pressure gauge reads 17.5 bar
